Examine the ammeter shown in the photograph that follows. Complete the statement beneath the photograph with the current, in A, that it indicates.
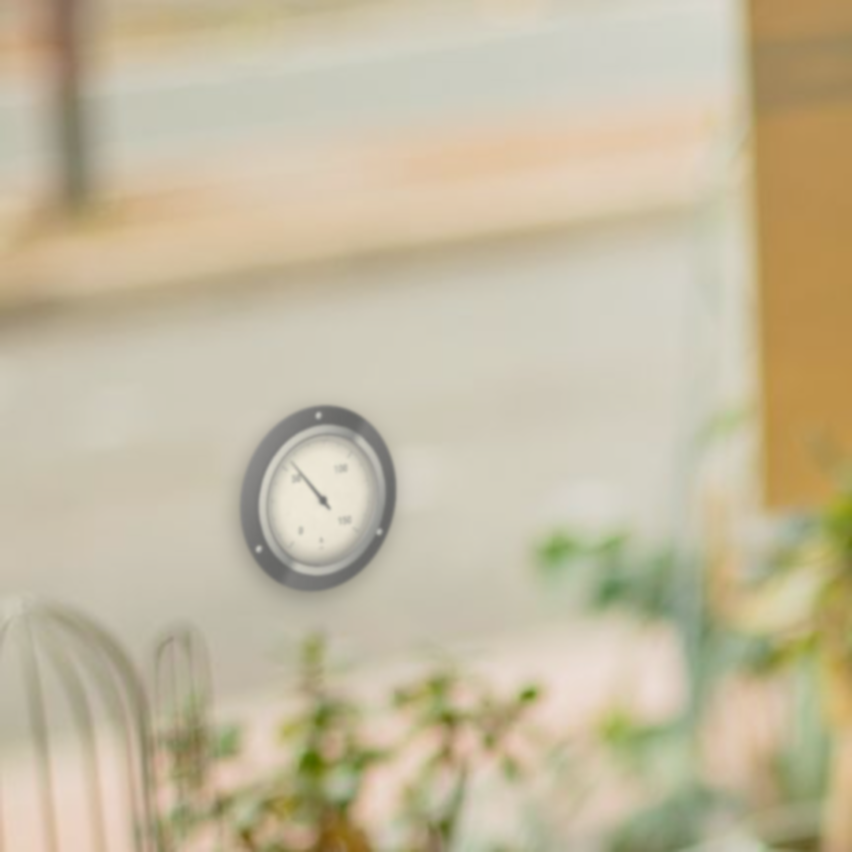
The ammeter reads 55 A
